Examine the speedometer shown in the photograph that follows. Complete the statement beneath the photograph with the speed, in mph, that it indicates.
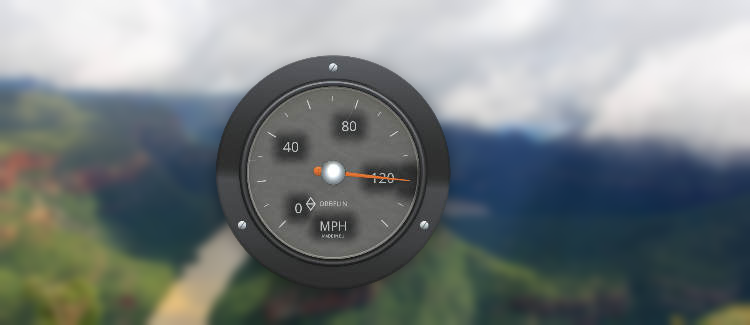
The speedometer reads 120 mph
